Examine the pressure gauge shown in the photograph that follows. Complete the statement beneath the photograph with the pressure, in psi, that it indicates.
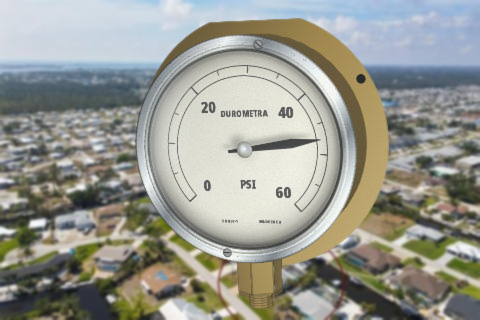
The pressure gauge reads 47.5 psi
